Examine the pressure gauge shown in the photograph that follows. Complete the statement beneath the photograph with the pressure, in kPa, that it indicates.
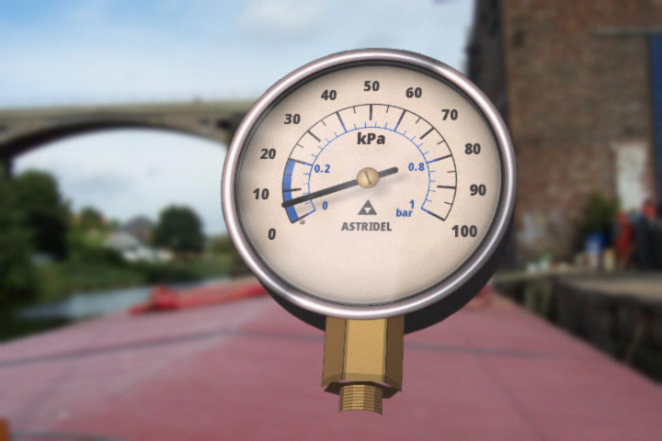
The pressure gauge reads 5 kPa
